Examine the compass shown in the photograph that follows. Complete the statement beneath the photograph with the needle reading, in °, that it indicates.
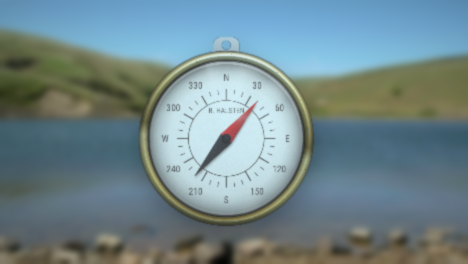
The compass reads 40 °
